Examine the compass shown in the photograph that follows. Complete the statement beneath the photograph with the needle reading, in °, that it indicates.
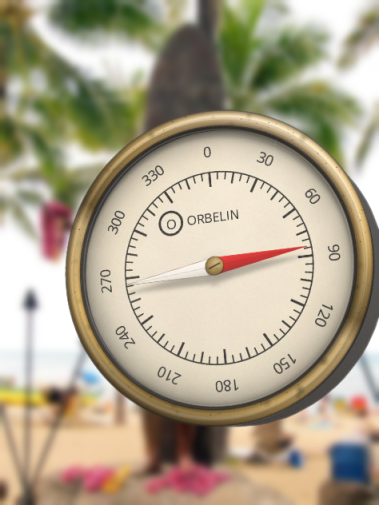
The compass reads 85 °
